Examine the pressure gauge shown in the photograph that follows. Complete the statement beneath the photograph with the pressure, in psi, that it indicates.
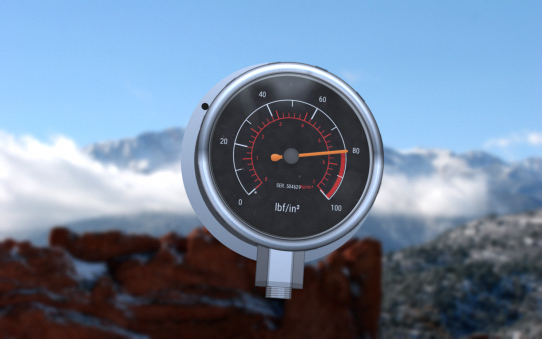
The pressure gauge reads 80 psi
